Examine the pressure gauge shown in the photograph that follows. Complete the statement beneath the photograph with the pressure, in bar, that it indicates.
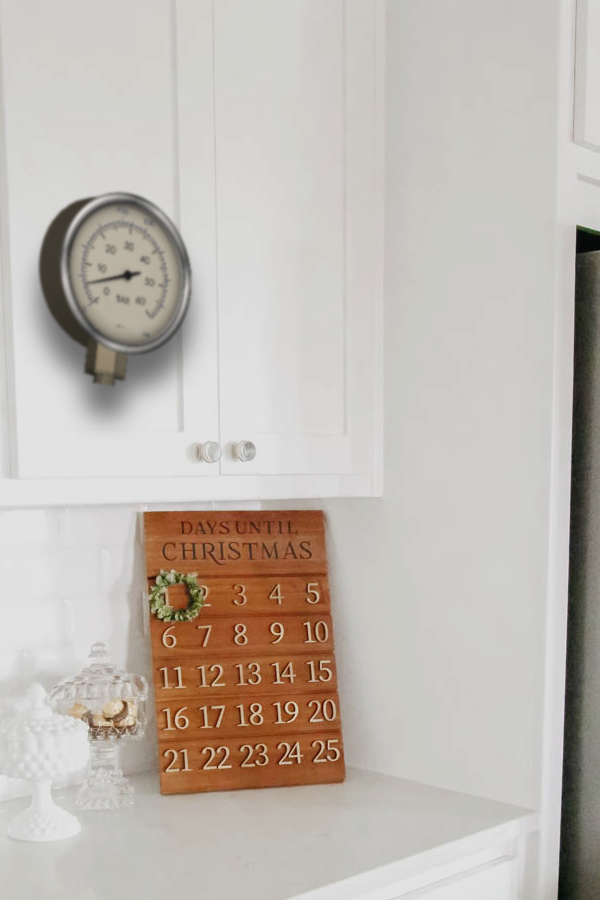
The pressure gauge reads 5 bar
